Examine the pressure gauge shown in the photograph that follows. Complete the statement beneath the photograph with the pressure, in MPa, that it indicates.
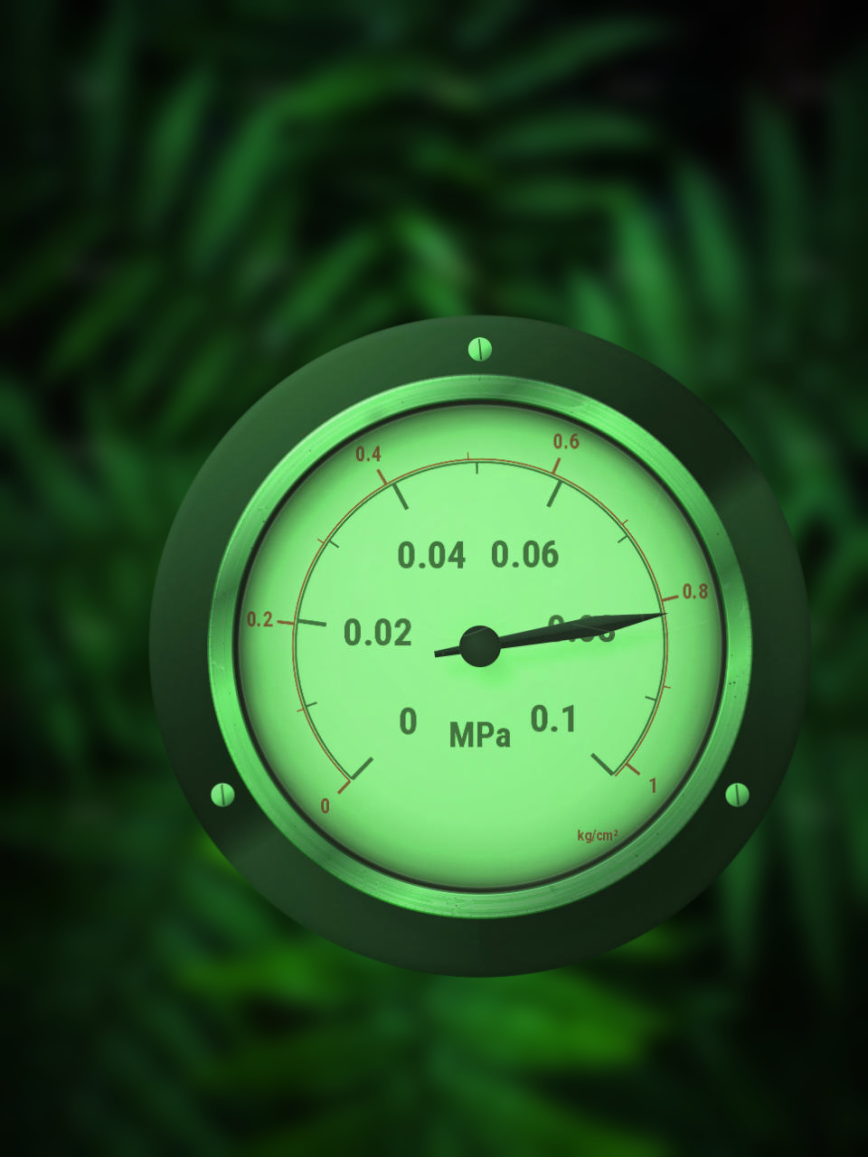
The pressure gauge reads 0.08 MPa
